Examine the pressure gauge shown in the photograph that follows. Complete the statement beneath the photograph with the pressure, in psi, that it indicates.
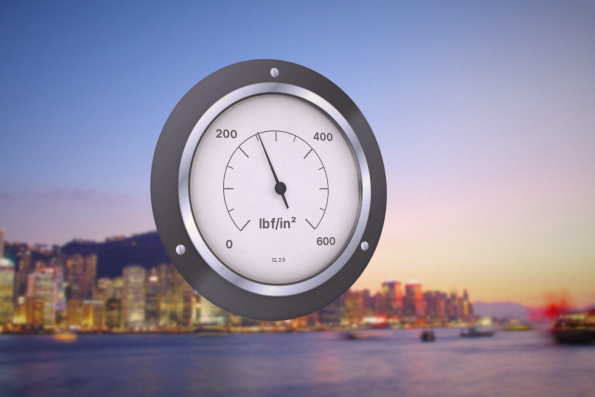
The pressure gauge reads 250 psi
